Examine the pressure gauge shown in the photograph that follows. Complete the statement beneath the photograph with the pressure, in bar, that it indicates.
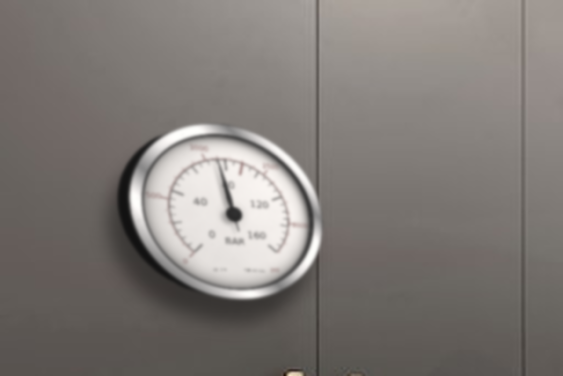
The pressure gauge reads 75 bar
